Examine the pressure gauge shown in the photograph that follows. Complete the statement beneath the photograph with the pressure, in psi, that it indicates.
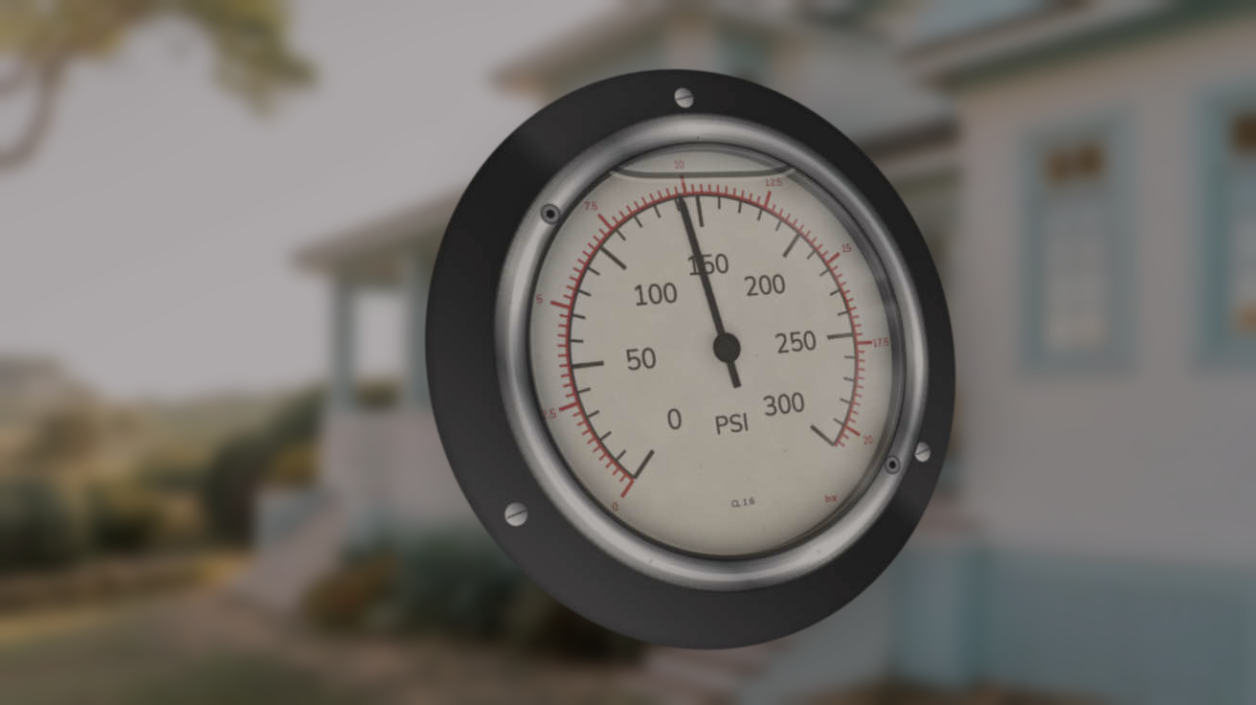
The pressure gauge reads 140 psi
